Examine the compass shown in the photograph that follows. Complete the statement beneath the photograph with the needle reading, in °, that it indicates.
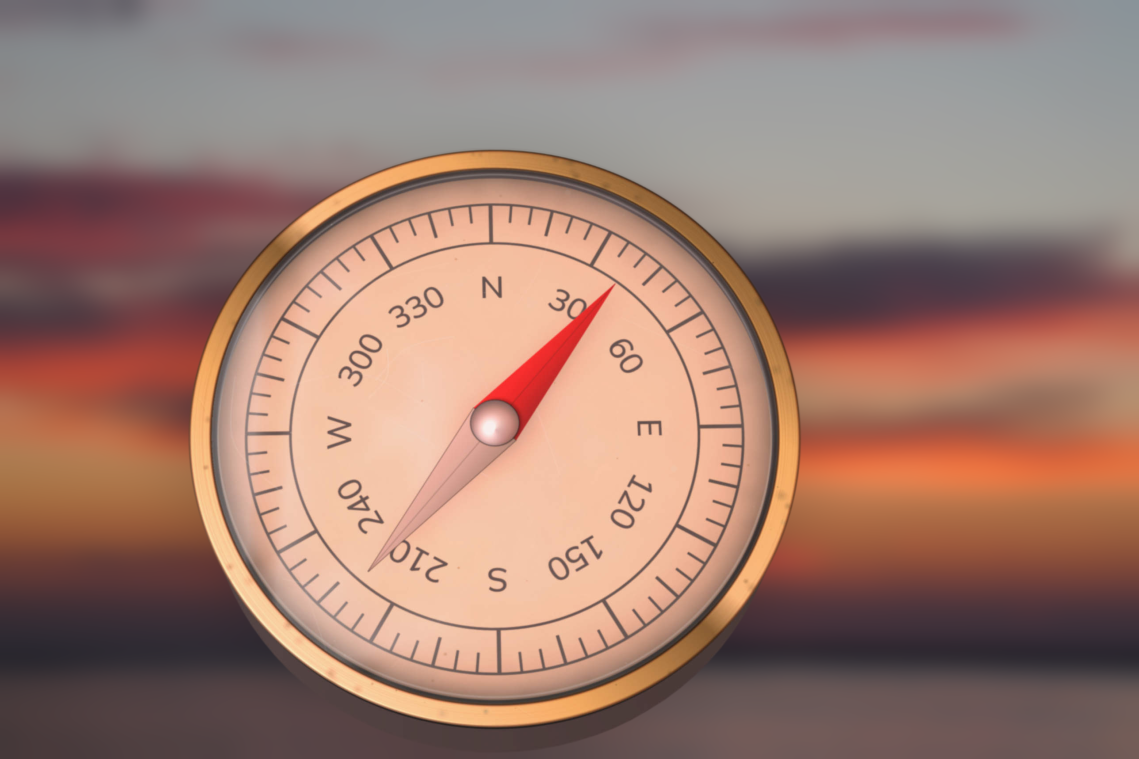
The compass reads 40 °
